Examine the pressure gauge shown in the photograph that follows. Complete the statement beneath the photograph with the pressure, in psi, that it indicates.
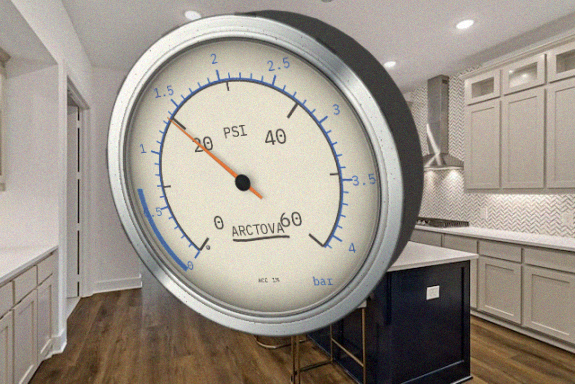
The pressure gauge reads 20 psi
